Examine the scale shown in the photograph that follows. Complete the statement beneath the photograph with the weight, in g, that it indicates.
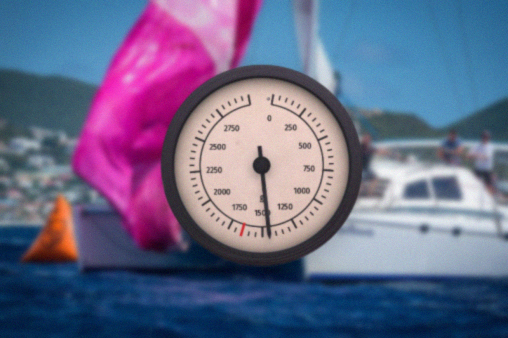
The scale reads 1450 g
